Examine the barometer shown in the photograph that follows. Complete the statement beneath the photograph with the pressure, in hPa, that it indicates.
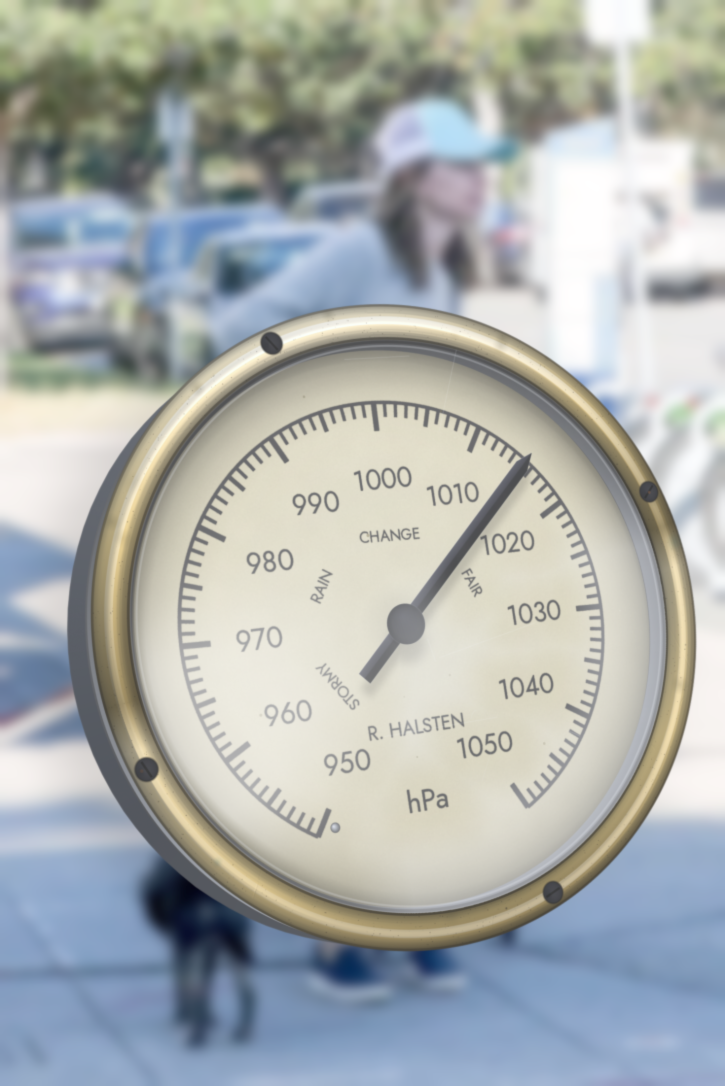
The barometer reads 1015 hPa
